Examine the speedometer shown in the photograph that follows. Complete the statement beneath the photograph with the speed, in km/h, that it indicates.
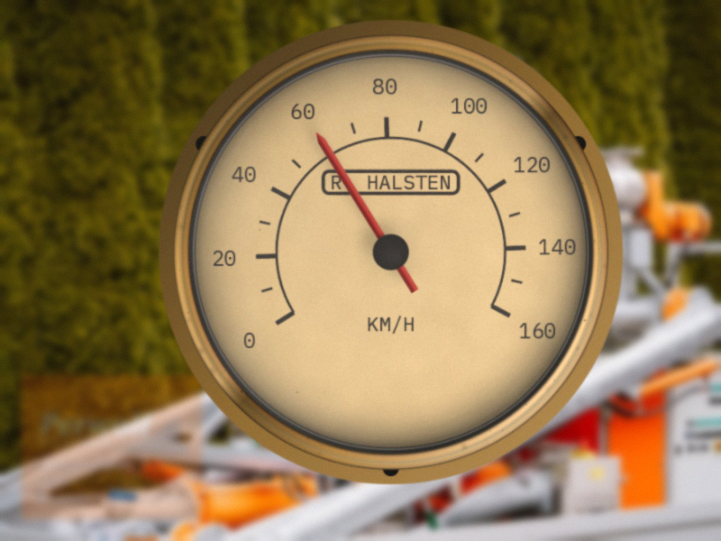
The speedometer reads 60 km/h
